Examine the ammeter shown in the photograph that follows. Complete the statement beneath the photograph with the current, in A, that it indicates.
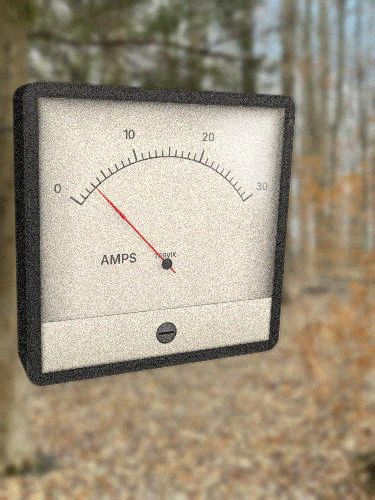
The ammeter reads 3 A
